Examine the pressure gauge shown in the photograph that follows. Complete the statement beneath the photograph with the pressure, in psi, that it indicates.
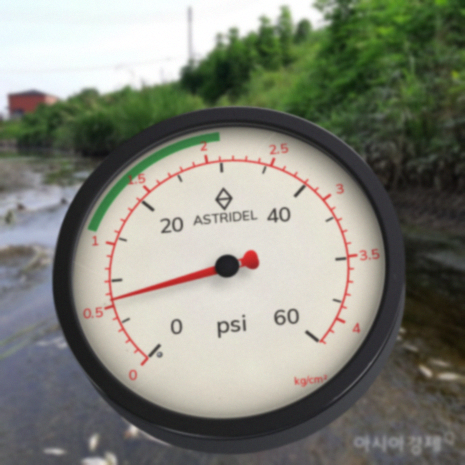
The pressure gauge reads 7.5 psi
